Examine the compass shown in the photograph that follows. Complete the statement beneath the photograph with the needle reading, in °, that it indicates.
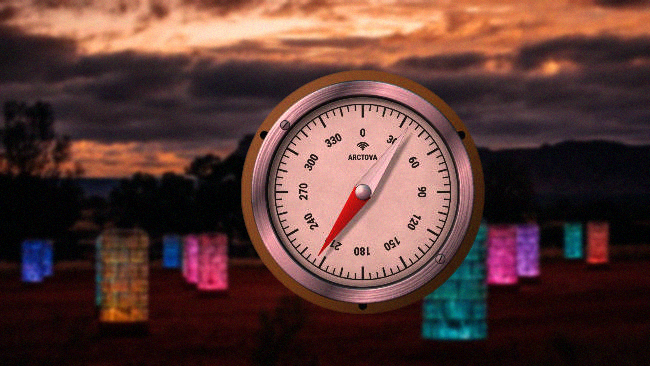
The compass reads 215 °
